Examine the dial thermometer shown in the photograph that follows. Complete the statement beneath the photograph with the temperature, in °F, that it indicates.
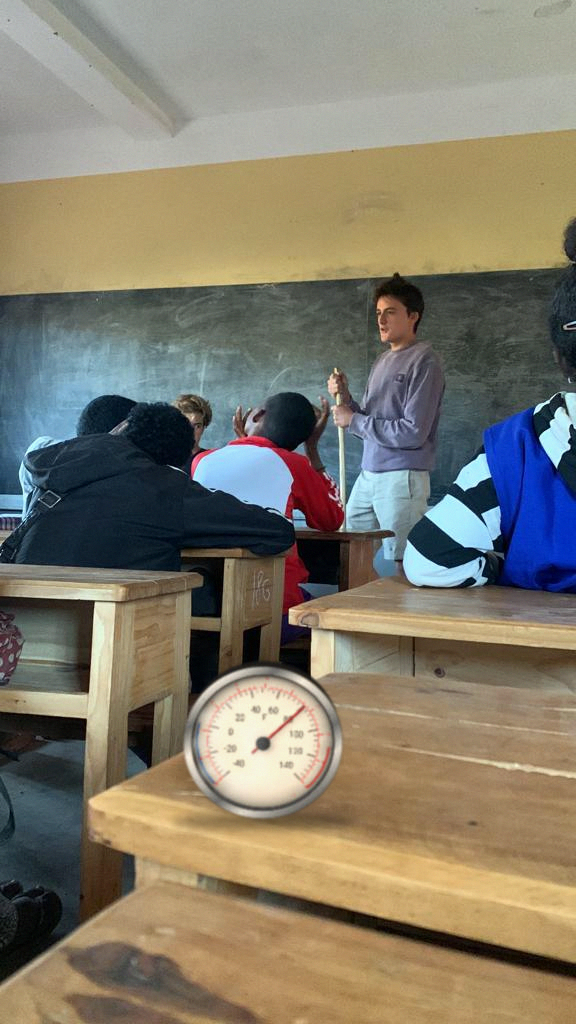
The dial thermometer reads 80 °F
